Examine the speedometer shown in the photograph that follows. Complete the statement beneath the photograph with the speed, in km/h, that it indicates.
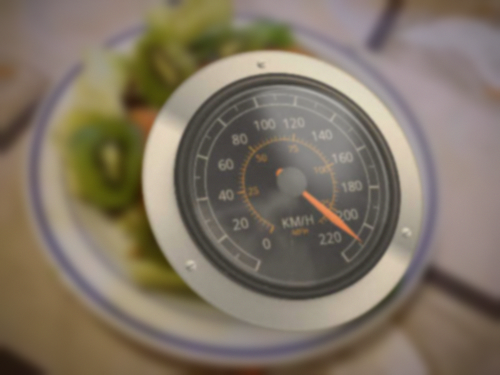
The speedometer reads 210 km/h
